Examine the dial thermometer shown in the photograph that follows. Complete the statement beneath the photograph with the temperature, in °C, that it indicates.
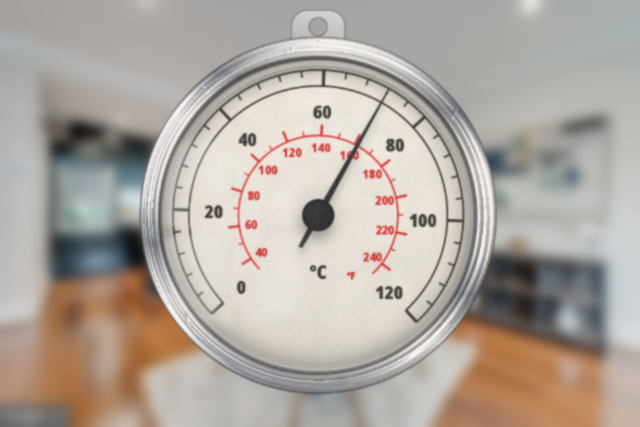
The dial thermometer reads 72 °C
